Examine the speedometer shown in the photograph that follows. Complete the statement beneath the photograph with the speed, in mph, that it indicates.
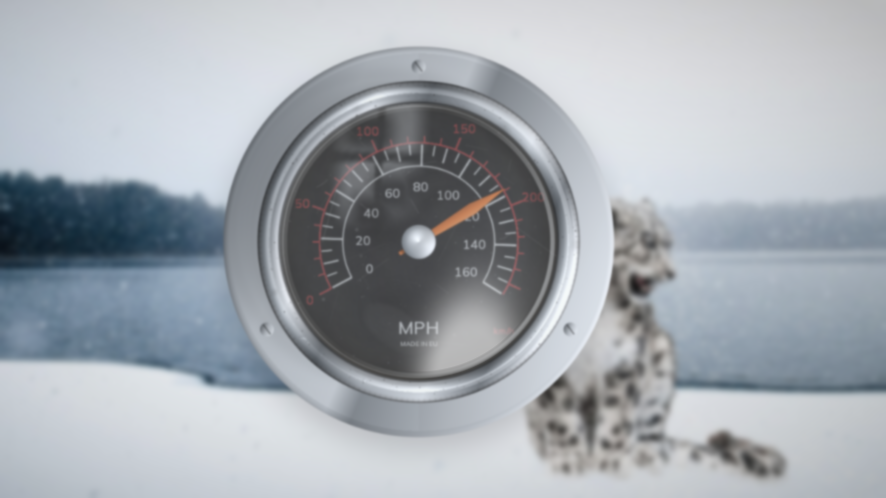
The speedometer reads 117.5 mph
